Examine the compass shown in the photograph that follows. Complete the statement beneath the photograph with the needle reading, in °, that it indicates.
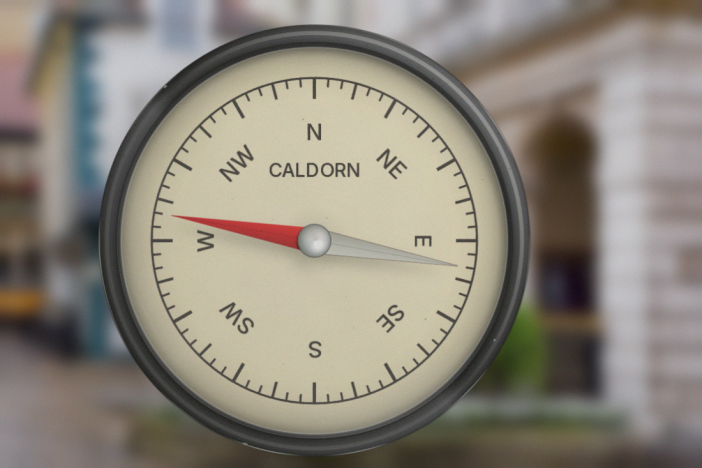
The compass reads 280 °
